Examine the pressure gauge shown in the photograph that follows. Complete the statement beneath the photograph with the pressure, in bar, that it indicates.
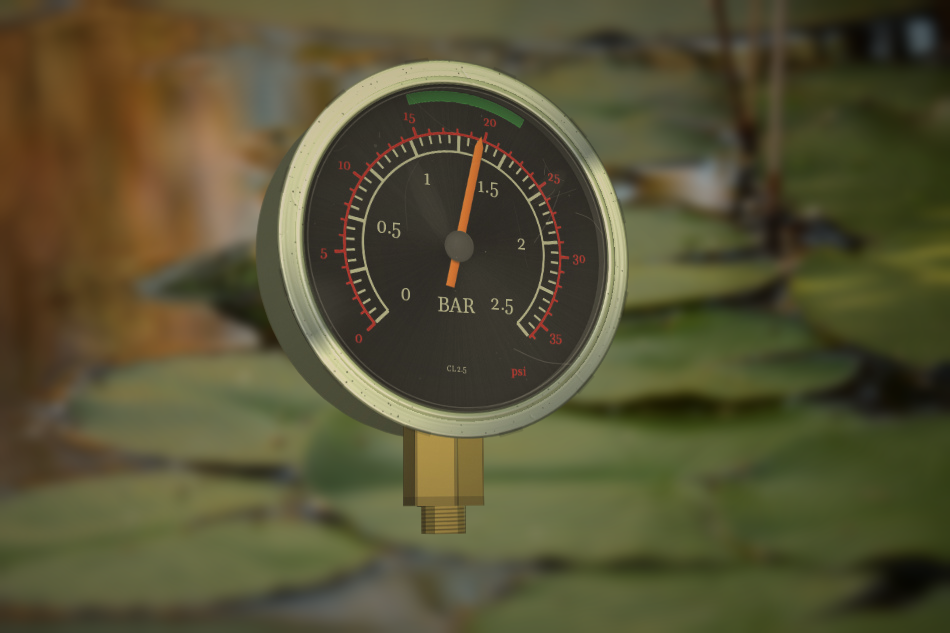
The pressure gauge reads 1.35 bar
